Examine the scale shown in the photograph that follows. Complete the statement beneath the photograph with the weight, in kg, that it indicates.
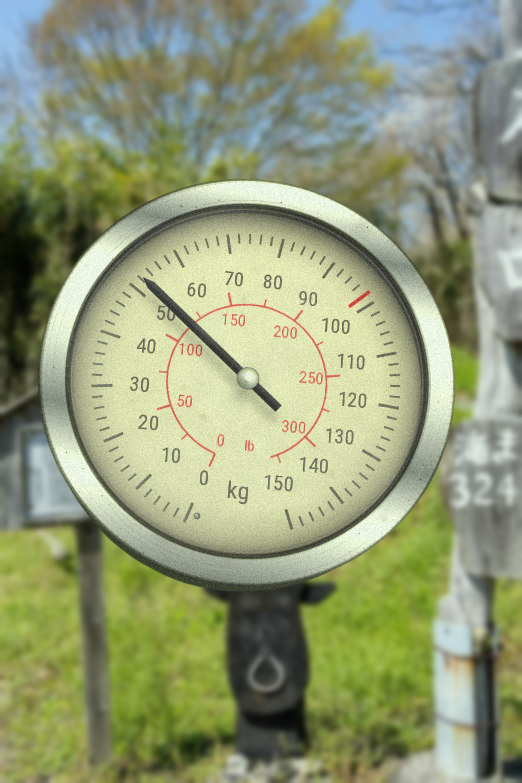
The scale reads 52 kg
